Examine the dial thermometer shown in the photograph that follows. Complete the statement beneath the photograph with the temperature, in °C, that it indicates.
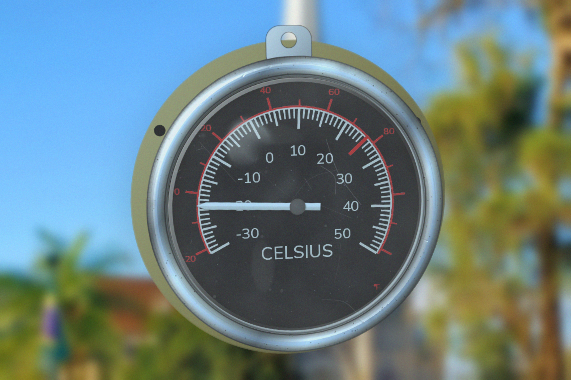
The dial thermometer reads -20 °C
